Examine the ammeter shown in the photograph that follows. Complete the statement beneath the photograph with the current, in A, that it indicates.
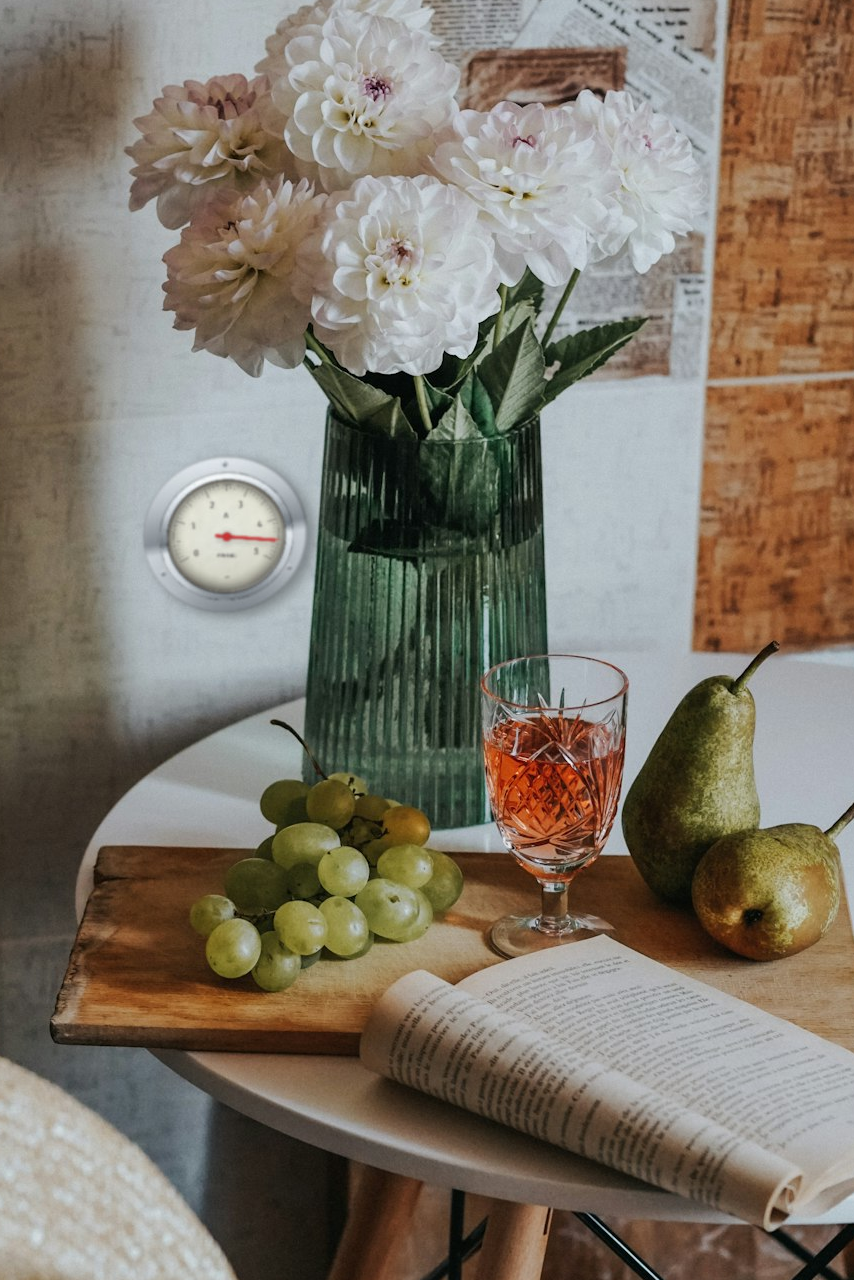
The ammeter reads 4.5 A
